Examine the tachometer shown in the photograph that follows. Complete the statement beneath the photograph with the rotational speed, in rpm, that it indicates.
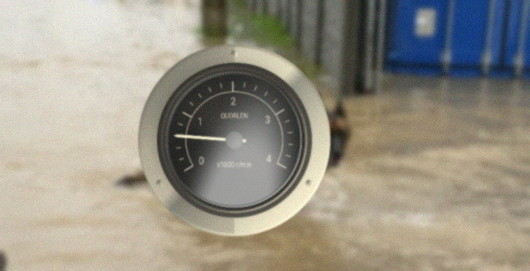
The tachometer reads 600 rpm
